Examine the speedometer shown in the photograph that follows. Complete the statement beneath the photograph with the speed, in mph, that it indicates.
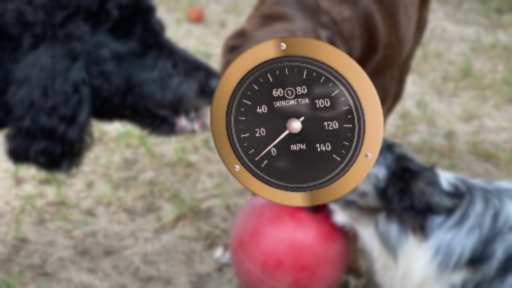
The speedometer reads 5 mph
